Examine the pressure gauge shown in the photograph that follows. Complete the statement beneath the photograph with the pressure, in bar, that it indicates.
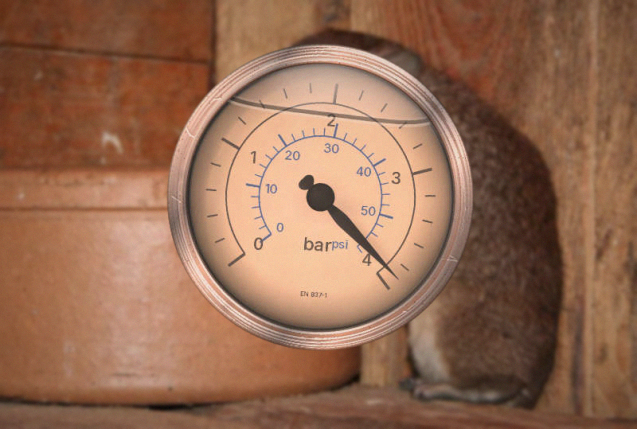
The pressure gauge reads 3.9 bar
